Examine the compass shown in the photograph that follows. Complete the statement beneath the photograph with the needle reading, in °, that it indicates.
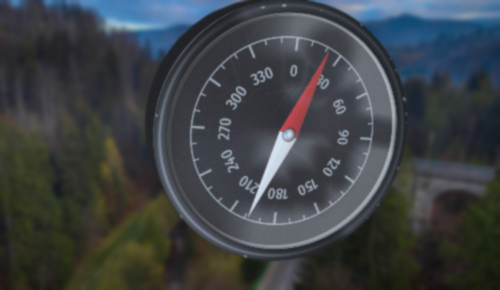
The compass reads 20 °
